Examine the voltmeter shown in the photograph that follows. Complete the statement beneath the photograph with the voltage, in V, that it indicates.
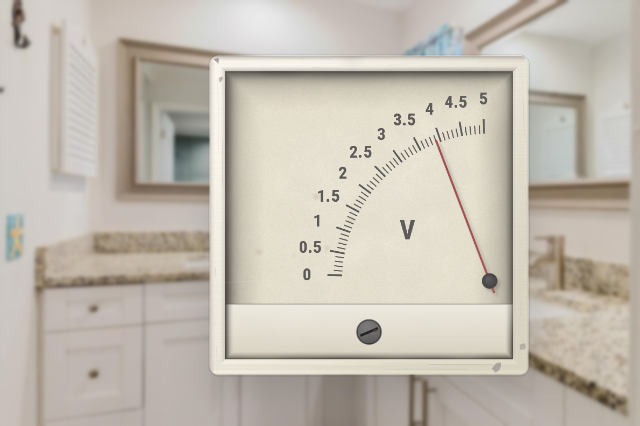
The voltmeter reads 3.9 V
